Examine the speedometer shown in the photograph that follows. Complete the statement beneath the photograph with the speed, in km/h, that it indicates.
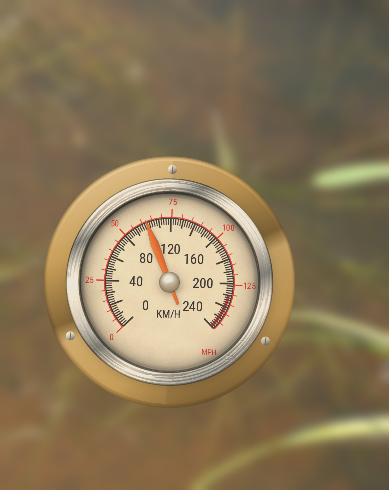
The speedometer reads 100 km/h
